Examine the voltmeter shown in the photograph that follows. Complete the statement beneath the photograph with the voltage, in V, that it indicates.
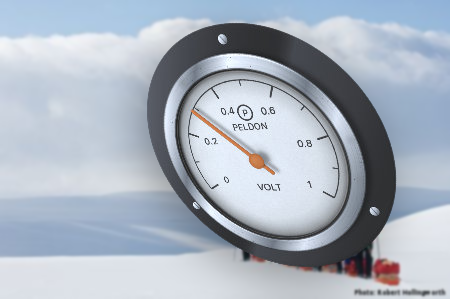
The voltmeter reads 0.3 V
